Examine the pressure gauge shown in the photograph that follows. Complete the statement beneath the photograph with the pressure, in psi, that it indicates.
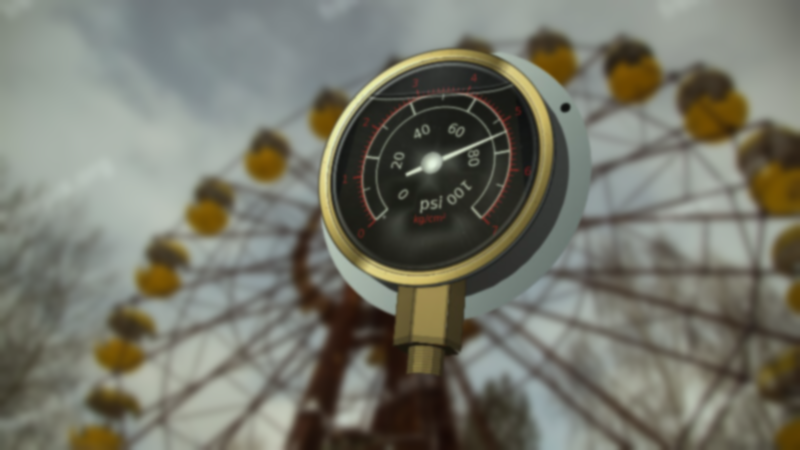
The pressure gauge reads 75 psi
